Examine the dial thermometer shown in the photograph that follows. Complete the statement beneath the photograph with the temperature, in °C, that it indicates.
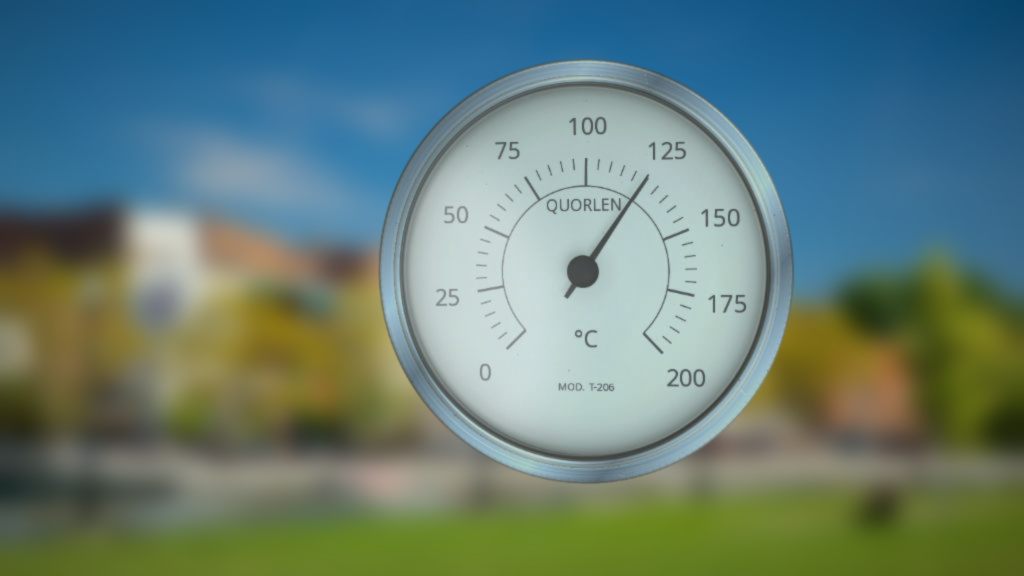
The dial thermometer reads 125 °C
